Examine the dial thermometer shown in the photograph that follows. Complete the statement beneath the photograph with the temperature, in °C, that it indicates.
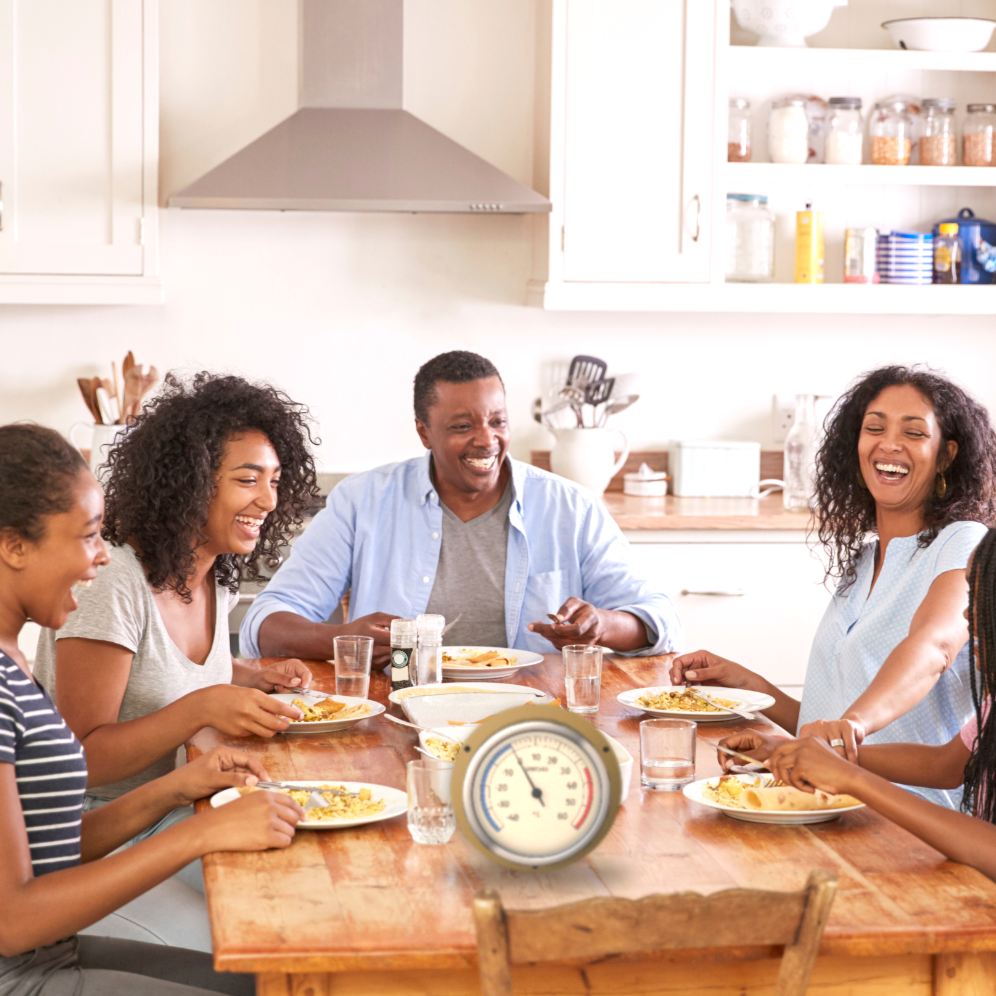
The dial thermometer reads 0 °C
